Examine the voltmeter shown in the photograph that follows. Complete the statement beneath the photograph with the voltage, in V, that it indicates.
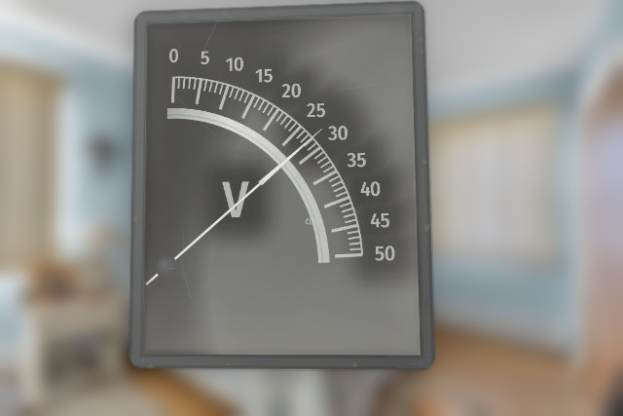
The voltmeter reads 28 V
